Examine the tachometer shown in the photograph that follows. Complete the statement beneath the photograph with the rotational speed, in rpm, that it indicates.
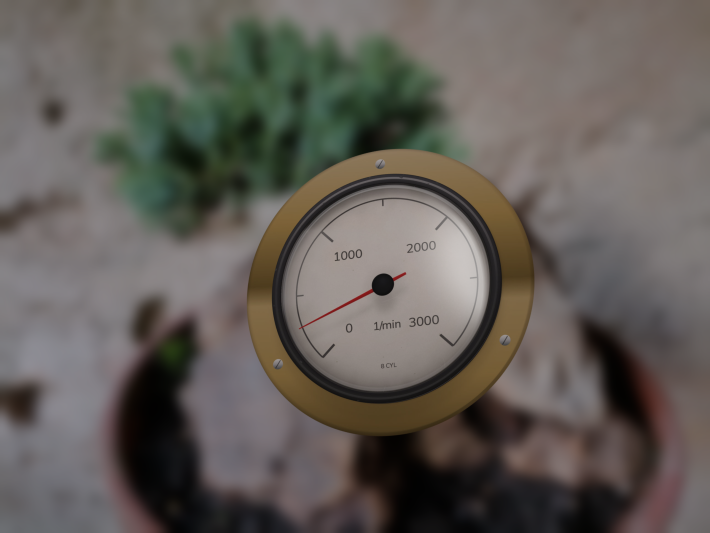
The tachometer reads 250 rpm
